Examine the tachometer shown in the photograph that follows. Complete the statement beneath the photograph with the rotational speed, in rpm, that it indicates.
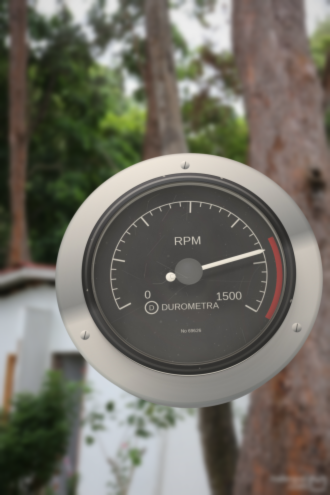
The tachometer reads 1200 rpm
